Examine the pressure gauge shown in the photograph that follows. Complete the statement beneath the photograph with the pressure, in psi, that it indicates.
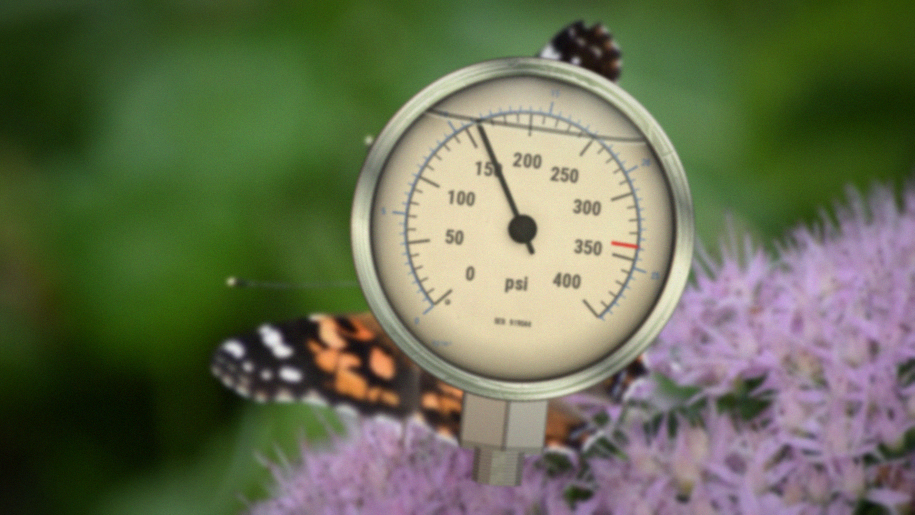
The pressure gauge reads 160 psi
